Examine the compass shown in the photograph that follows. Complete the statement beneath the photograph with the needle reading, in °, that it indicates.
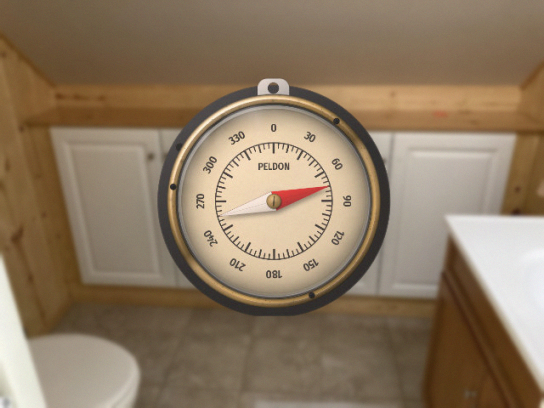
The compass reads 75 °
